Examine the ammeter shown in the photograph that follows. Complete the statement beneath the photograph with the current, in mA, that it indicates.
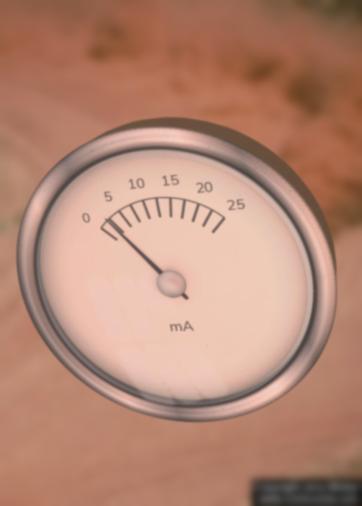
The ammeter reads 2.5 mA
